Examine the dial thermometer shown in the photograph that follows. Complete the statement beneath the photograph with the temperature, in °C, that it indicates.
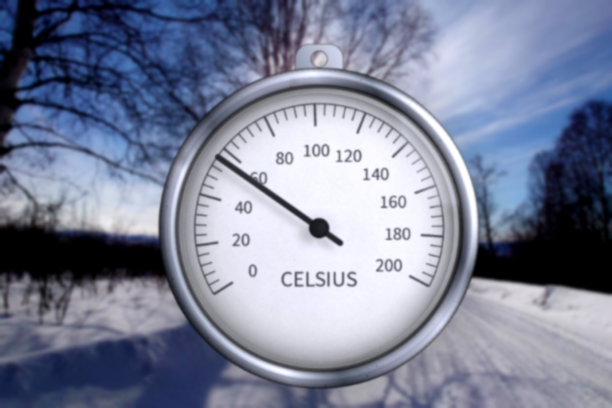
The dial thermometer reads 56 °C
